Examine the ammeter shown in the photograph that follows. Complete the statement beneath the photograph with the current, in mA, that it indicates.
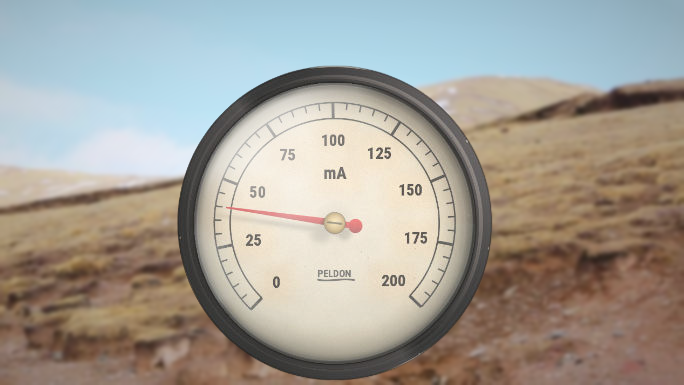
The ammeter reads 40 mA
